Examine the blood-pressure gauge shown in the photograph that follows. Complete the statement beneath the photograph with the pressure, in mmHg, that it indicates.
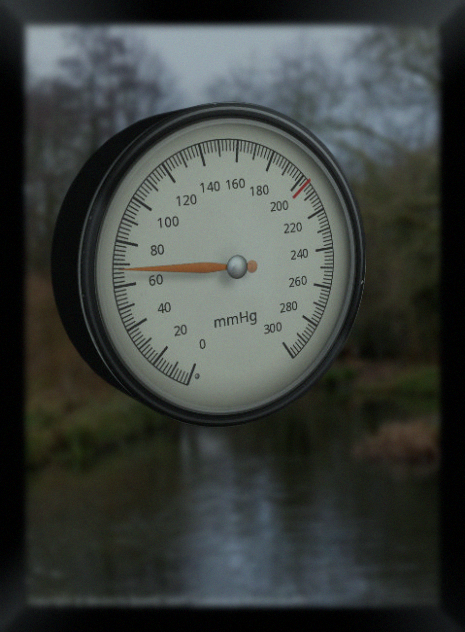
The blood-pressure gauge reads 68 mmHg
